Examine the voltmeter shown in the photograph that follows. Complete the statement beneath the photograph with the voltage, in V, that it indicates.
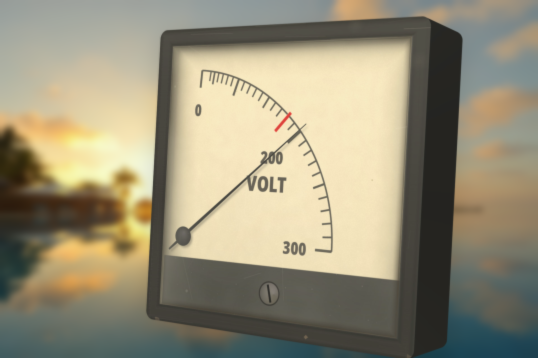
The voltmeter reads 200 V
